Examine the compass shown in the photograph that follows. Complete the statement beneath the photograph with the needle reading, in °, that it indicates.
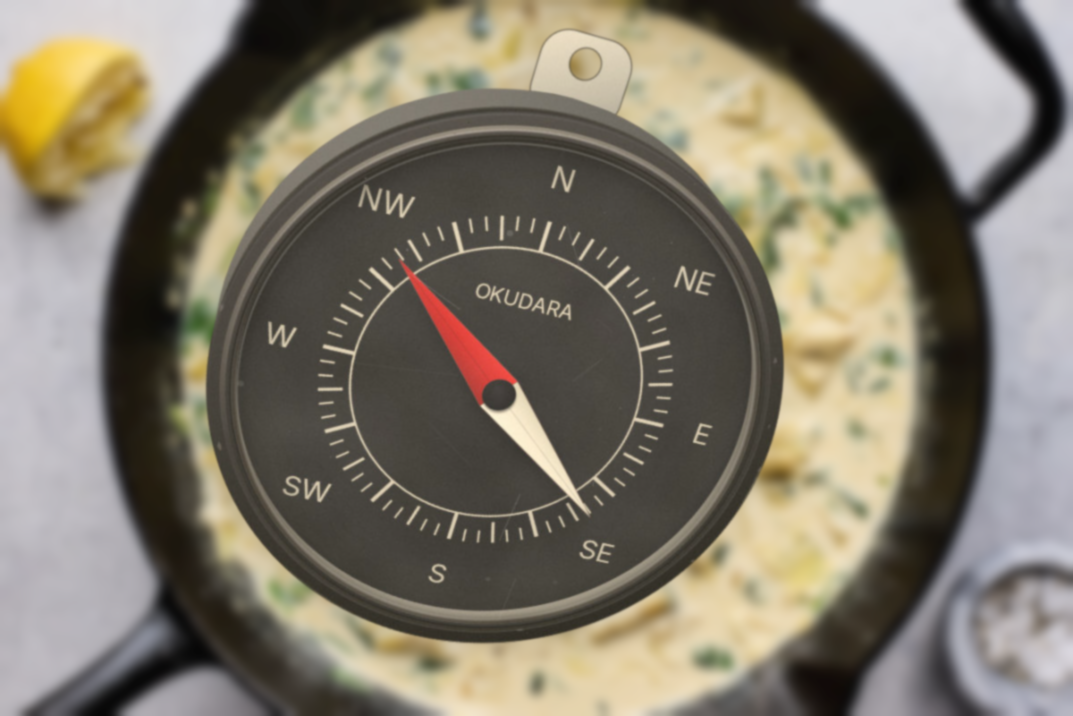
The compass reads 310 °
